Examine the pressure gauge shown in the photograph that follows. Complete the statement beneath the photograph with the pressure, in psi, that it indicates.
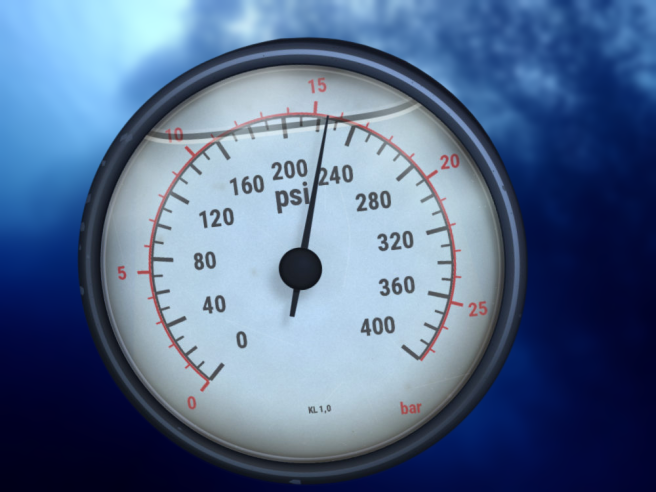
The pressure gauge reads 225 psi
